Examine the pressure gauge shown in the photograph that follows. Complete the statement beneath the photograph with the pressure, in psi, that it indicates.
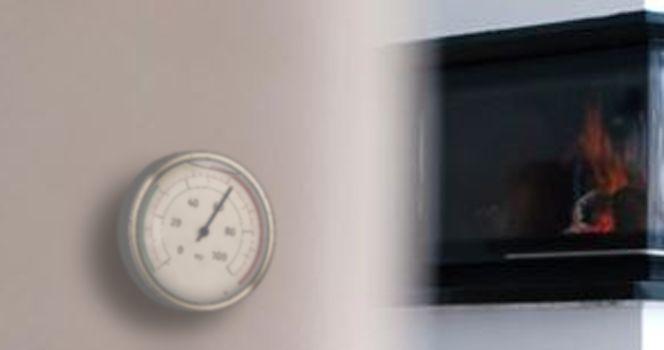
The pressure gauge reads 60 psi
